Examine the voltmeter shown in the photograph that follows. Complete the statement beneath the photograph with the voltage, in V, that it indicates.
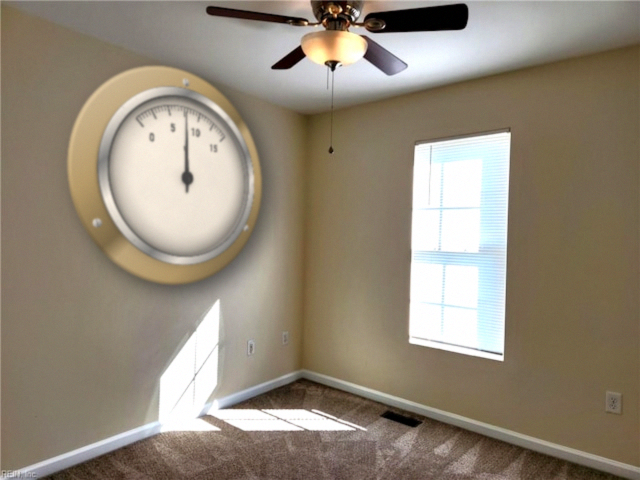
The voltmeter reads 7.5 V
